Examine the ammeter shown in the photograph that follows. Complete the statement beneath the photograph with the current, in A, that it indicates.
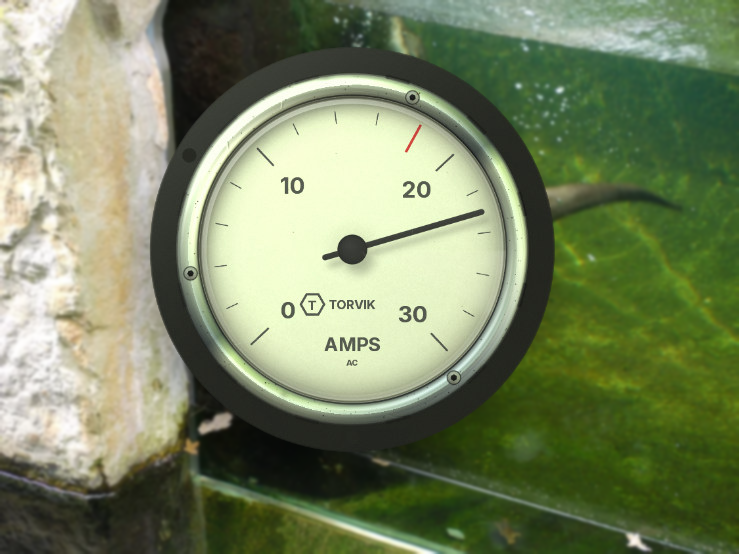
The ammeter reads 23 A
